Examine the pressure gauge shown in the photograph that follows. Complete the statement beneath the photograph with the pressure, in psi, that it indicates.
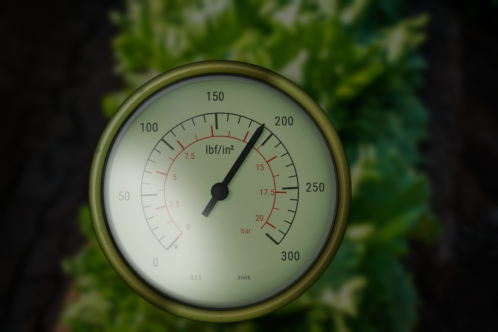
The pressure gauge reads 190 psi
